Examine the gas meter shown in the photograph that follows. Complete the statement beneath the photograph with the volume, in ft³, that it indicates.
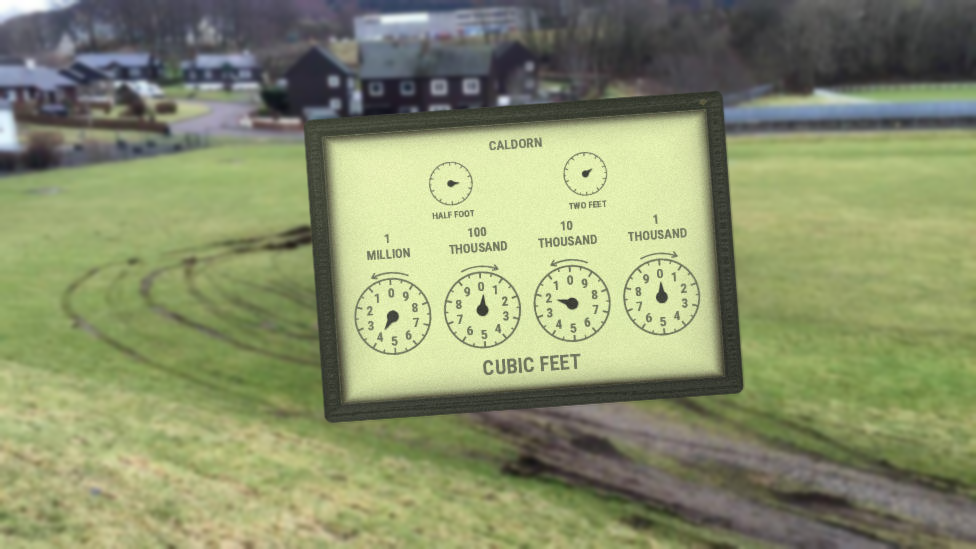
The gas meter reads 402000 ft³
